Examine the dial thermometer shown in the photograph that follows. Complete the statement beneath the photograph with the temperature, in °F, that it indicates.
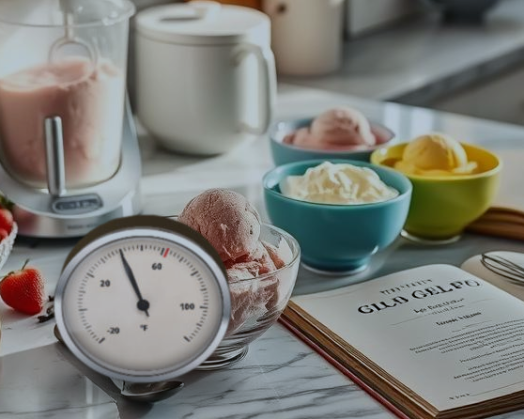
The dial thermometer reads 40 °F
